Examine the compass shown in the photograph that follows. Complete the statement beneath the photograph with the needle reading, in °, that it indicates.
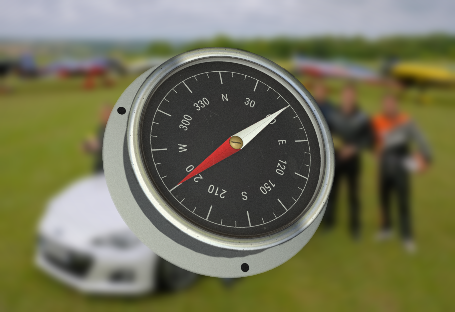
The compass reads 240 °
